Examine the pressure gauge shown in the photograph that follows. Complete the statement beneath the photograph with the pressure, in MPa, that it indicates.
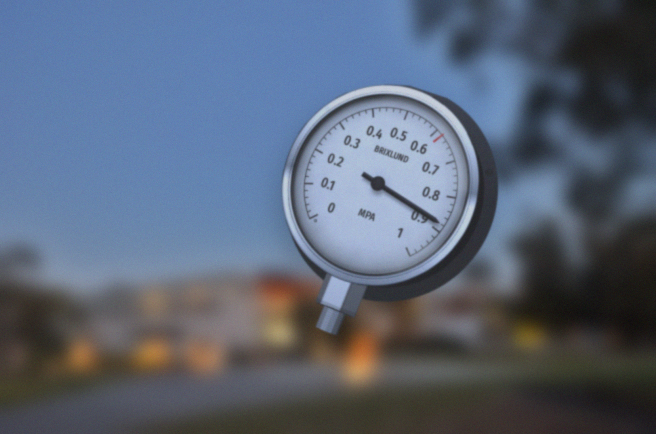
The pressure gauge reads 0.88 MPa
